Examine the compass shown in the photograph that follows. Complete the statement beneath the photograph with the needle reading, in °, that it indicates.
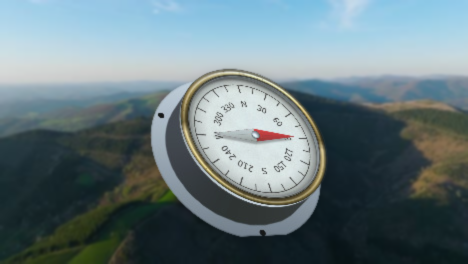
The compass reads 90 °
